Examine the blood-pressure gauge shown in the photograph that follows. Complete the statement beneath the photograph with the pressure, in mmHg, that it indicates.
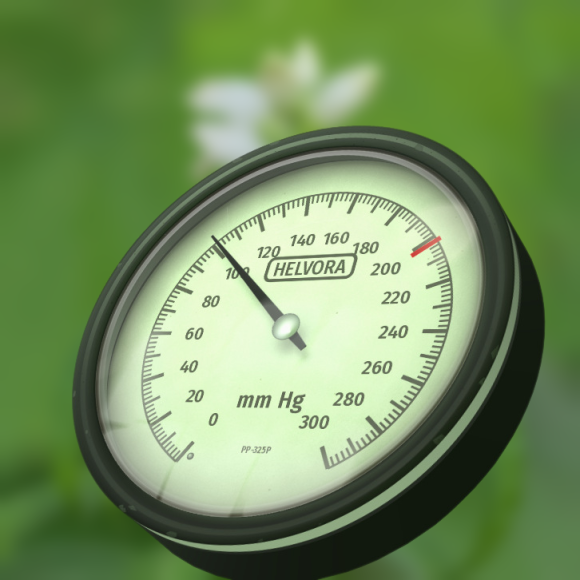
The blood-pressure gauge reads 102 mmHg
